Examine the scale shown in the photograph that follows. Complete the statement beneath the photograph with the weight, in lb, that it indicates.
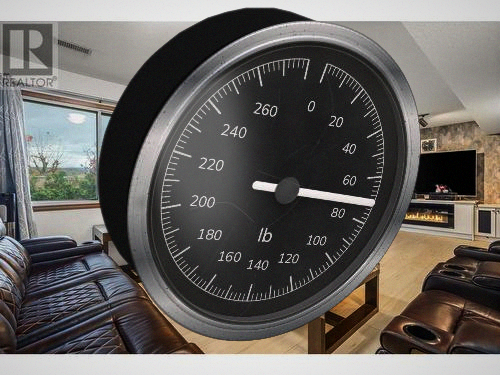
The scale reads 70 lb
